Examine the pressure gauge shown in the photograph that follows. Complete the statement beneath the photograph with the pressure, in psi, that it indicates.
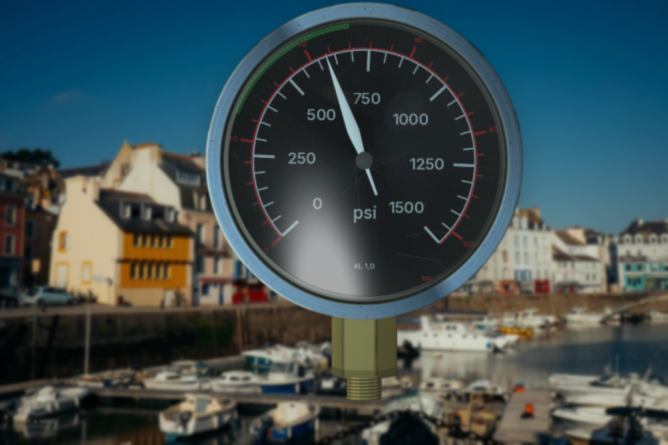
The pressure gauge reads 625 psi
